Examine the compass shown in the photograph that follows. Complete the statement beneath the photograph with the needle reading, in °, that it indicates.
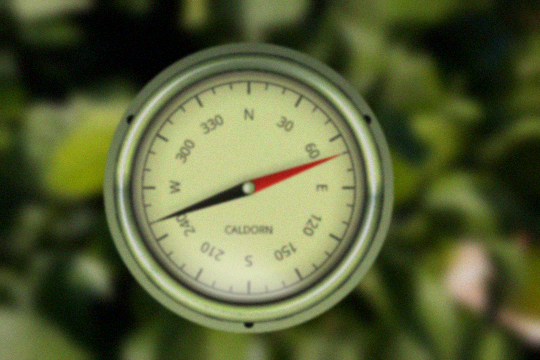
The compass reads 70 °
